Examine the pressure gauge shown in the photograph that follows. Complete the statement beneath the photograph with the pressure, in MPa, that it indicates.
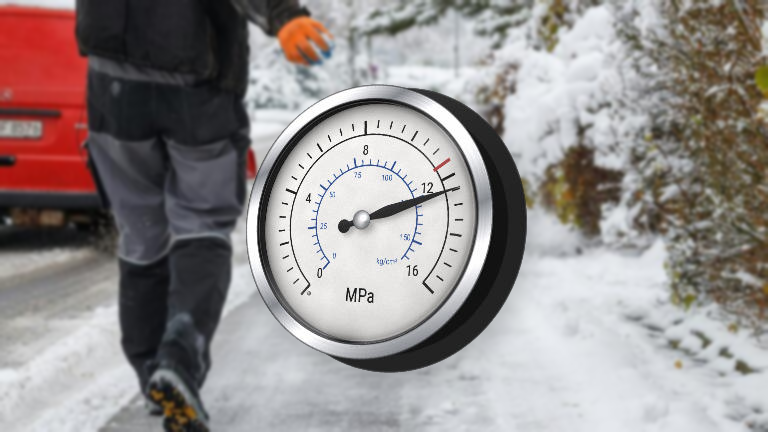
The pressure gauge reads 12.5 MPa
